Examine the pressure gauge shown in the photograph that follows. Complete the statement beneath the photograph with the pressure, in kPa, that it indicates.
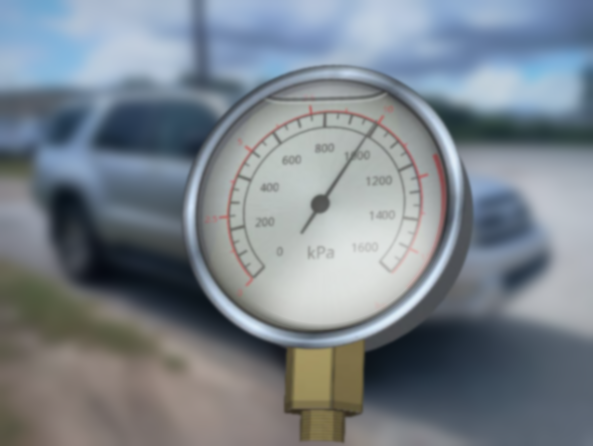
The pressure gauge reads 1000 kPa
